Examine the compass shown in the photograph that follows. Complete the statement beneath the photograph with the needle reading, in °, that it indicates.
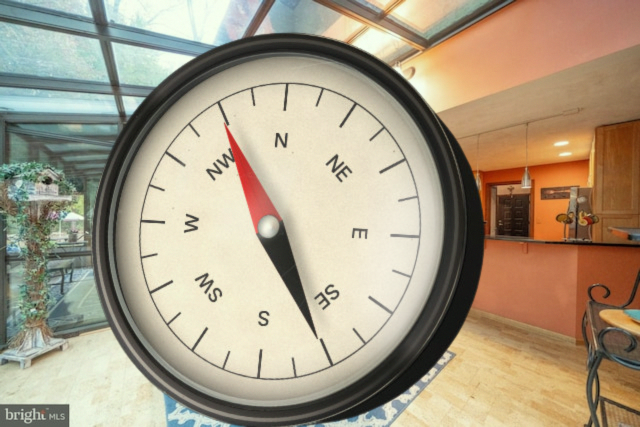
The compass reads 330 °
